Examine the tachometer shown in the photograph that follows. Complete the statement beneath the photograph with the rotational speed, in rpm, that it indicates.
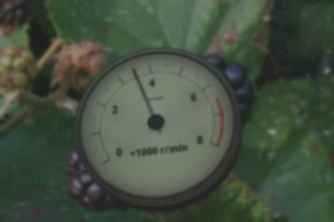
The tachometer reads 3500 rpm
